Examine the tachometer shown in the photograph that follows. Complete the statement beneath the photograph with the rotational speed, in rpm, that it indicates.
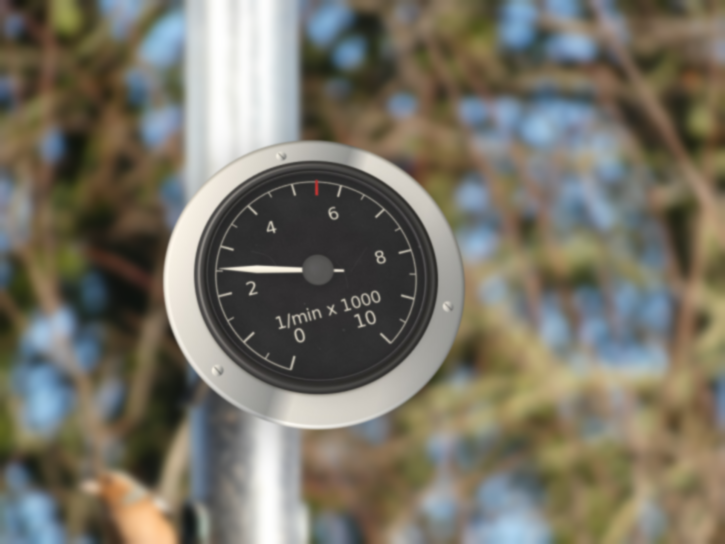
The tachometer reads 2500 rpm
